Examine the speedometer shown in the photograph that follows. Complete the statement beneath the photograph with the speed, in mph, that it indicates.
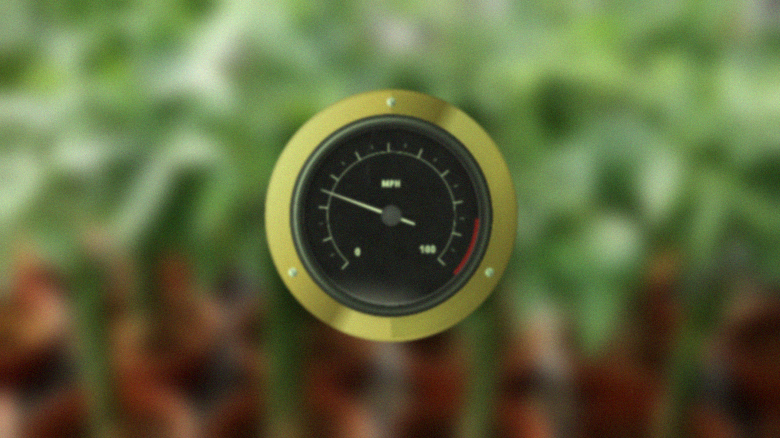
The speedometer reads 25 mph
